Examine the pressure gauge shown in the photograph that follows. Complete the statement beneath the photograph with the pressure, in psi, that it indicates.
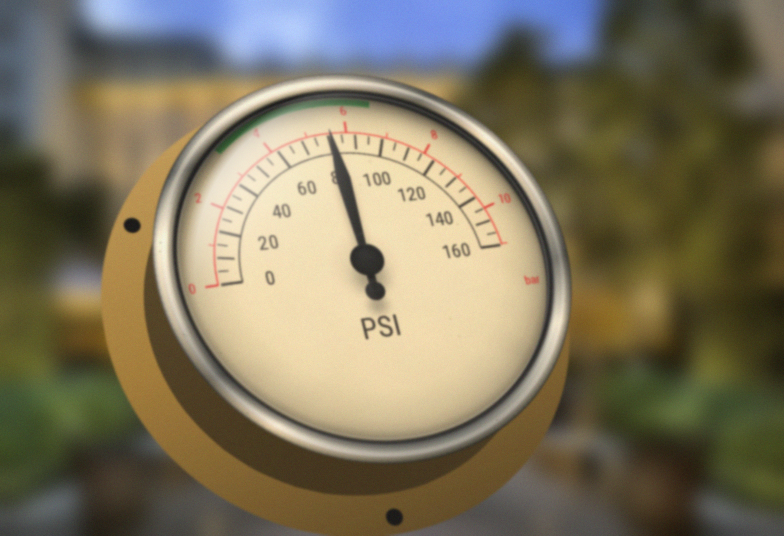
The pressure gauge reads 80 psi
